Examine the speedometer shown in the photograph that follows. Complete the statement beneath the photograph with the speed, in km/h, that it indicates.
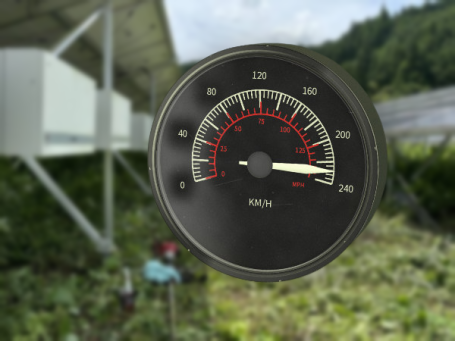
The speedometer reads 228 km/h
